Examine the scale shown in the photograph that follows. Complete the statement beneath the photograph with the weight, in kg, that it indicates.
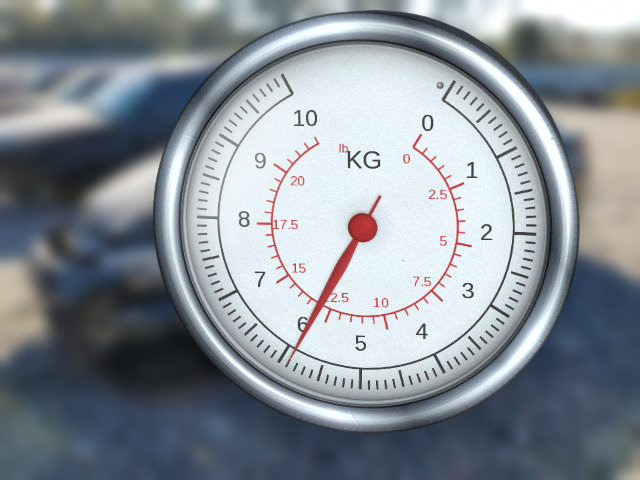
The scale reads 5.9 kg
